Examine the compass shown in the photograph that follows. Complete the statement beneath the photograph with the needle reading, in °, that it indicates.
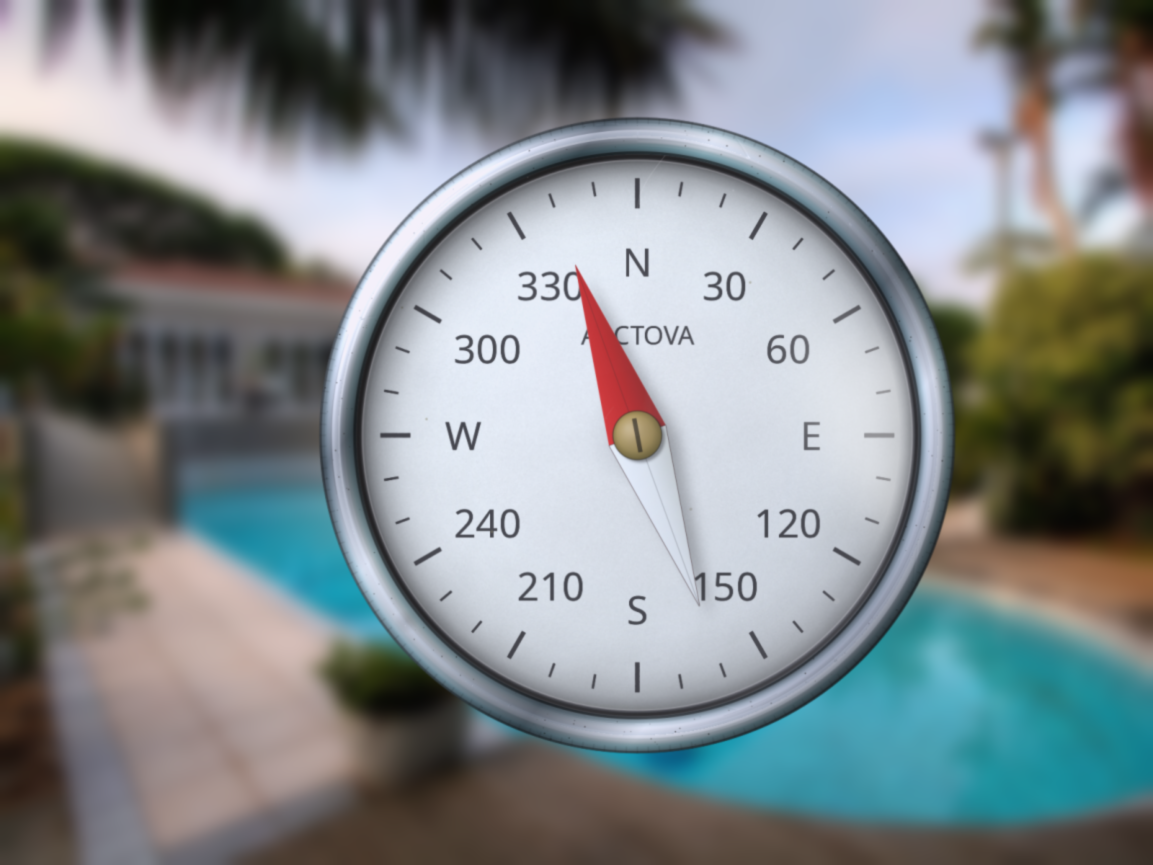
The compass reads 340 °
